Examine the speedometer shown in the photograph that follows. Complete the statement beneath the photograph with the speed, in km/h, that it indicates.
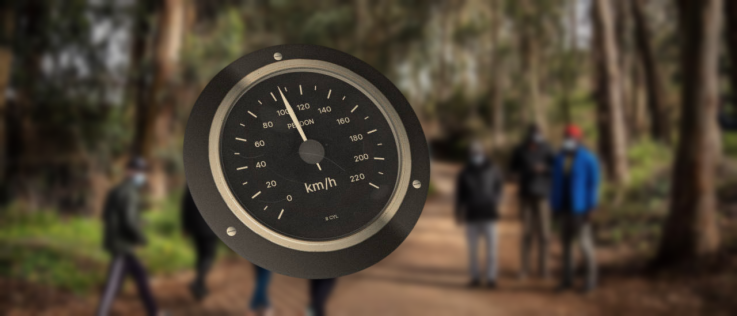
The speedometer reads 105 km/h
